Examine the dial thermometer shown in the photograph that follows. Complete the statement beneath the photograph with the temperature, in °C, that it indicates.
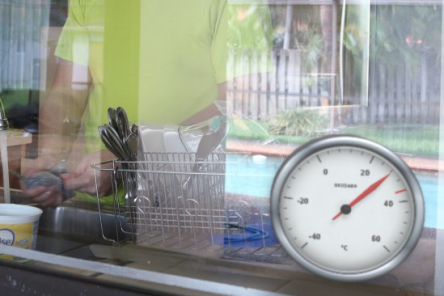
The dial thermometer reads 28 °C
